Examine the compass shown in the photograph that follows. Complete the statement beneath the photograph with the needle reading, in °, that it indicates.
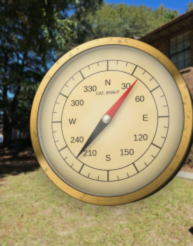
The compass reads 40 °
